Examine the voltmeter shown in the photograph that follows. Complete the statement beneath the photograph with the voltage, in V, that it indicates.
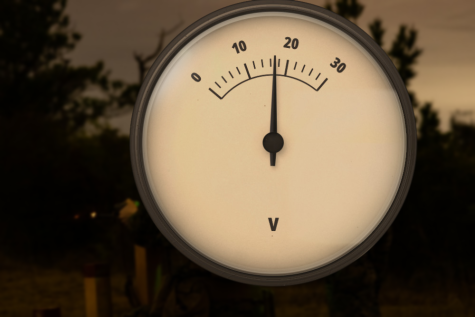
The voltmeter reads 17 V
